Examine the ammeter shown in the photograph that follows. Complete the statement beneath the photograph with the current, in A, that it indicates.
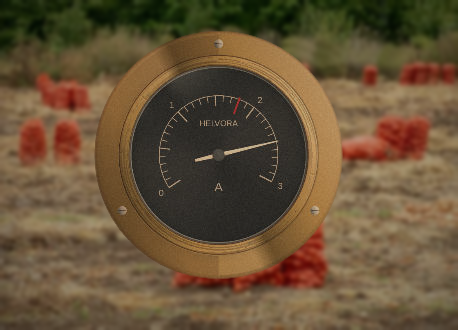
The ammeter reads 2.5 A
